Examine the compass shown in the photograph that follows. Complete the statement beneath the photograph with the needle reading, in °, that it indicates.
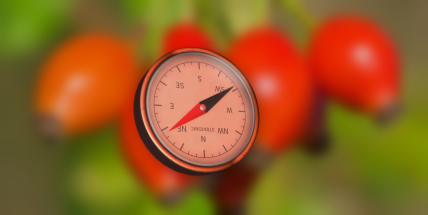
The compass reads 55 °
